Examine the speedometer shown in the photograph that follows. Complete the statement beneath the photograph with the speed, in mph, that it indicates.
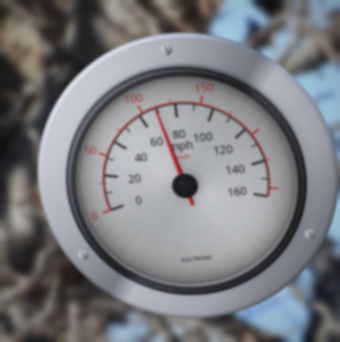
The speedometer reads 70 mph
